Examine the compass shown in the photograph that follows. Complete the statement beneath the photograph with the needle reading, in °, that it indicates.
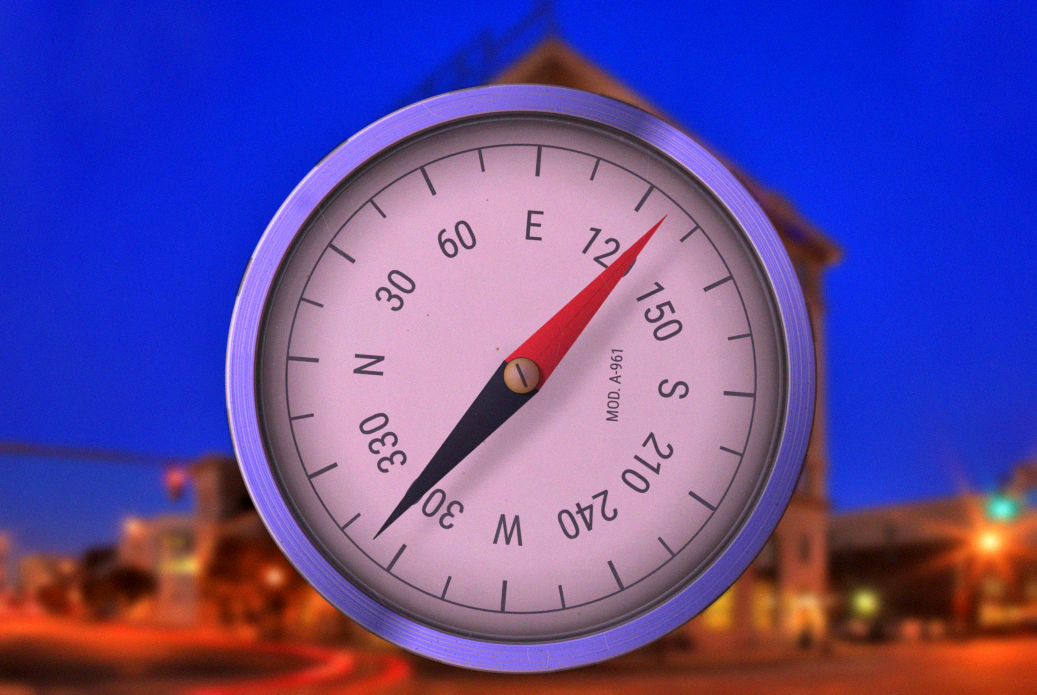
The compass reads 127.5 °
